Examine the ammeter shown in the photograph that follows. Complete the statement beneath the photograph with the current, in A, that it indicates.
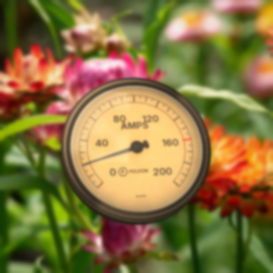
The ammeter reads 20 A
